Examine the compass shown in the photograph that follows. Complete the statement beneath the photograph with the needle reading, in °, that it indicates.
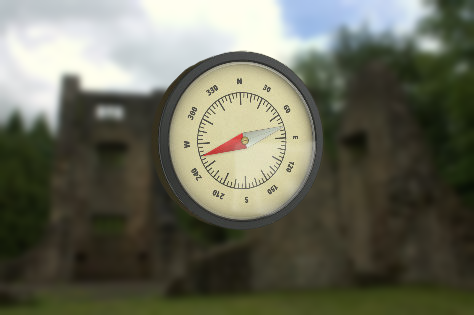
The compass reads 255 °
